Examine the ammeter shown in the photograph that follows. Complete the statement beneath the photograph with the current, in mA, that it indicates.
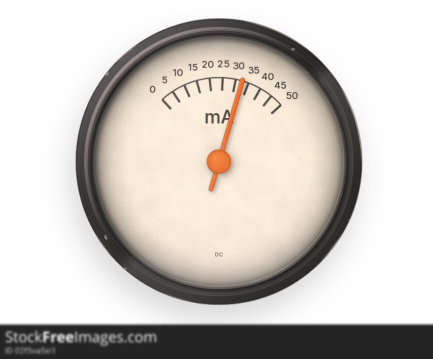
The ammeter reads 32.5 mA
